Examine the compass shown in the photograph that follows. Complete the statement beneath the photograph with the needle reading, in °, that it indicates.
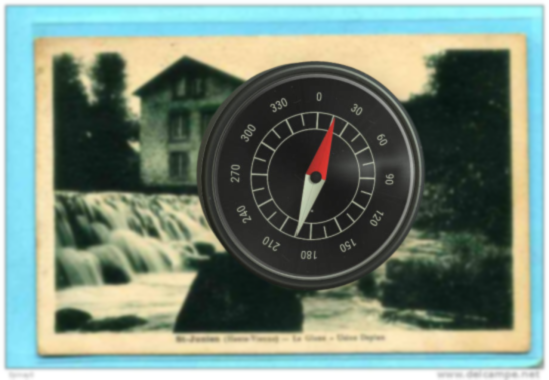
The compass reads 15 °
